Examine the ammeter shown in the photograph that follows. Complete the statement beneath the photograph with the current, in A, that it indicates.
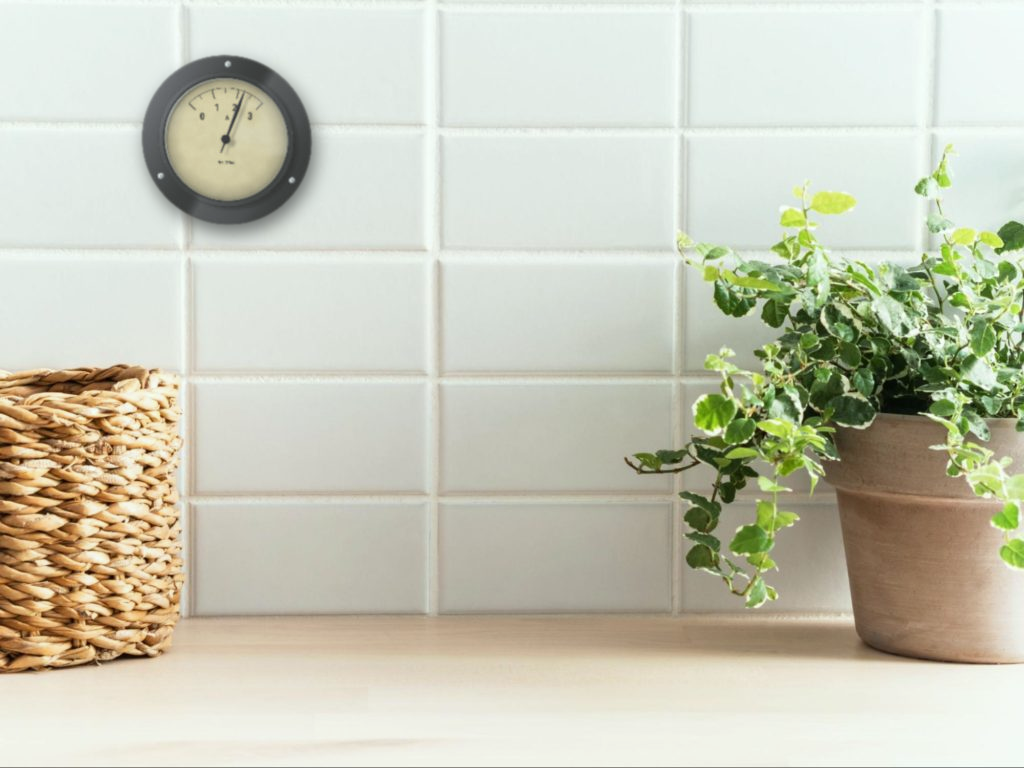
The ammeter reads 2.25 A
